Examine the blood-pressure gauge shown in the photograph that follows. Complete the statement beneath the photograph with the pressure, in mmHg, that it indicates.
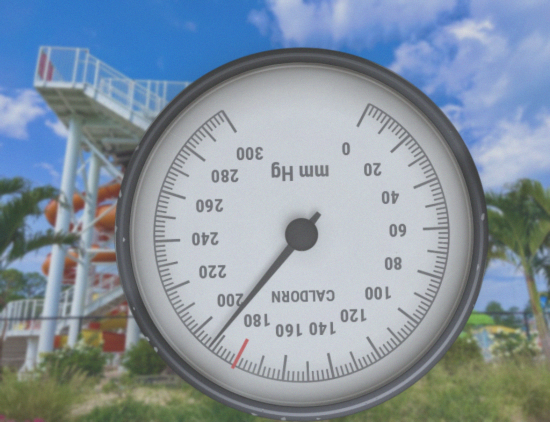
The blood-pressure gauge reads 192 mmHg
